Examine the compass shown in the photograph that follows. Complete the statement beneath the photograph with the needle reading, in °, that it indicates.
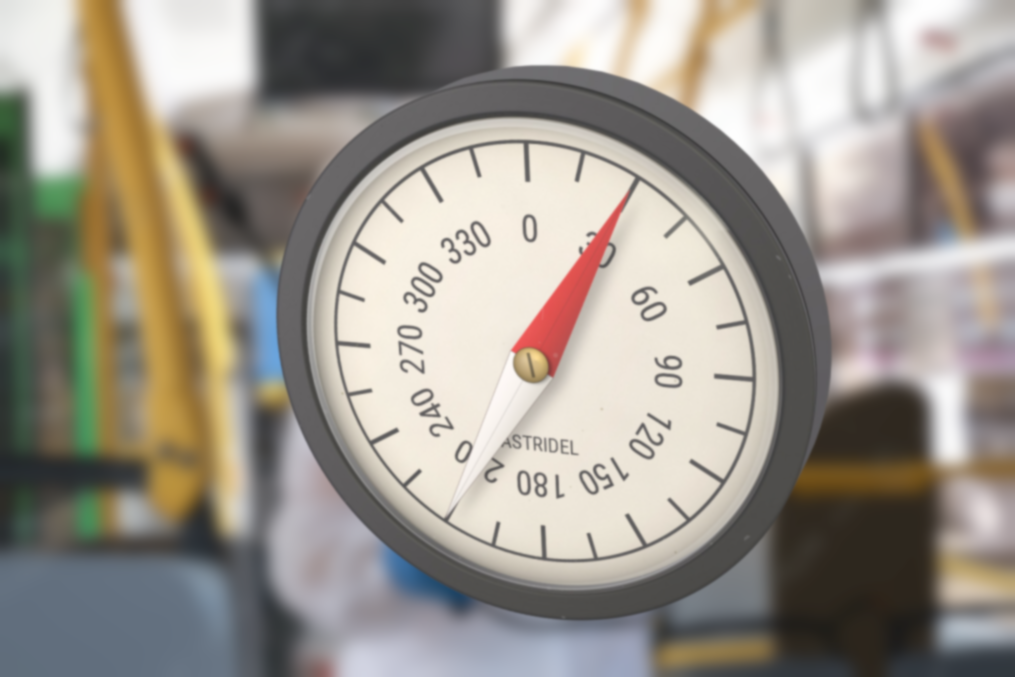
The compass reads 30 °
